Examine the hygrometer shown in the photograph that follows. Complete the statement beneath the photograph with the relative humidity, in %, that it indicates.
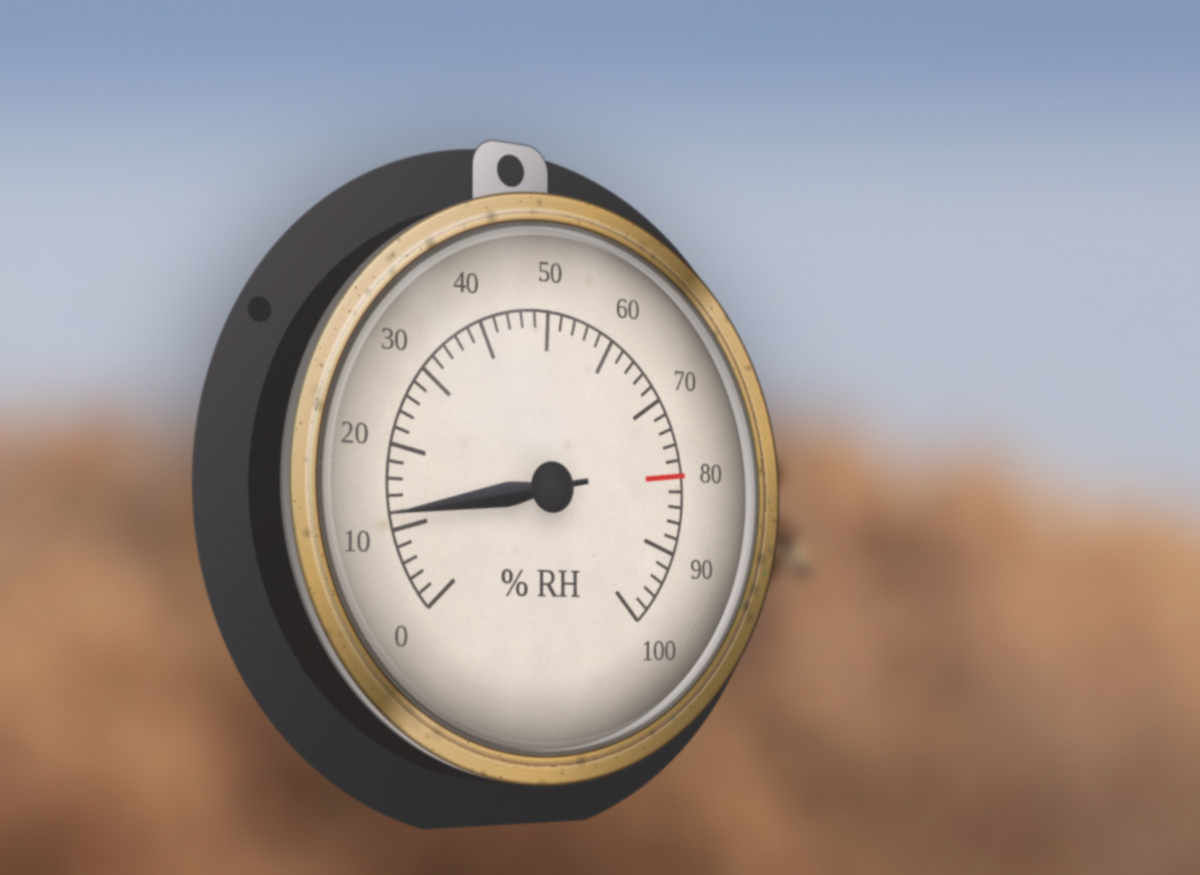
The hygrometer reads 12 %
